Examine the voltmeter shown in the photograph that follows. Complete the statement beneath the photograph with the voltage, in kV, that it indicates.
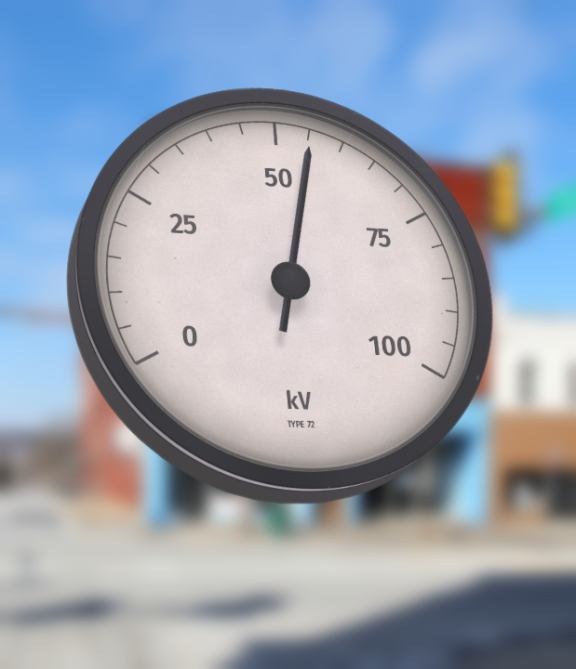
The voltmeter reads 55 kV
